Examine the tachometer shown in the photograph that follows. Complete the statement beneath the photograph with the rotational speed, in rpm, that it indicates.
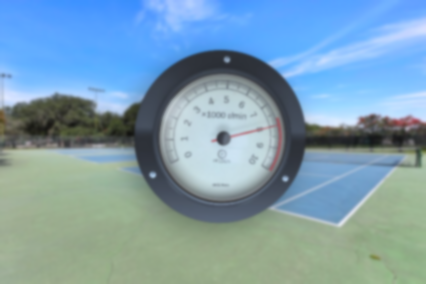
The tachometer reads 8000 rpm
